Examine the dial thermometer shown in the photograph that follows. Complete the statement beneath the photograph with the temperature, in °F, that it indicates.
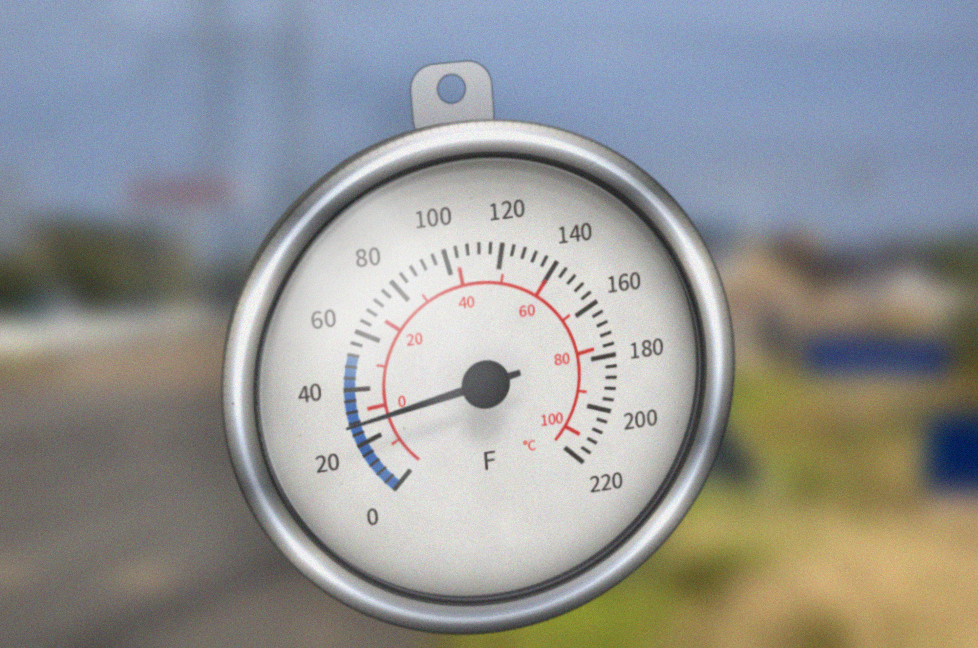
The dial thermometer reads 28 °F
